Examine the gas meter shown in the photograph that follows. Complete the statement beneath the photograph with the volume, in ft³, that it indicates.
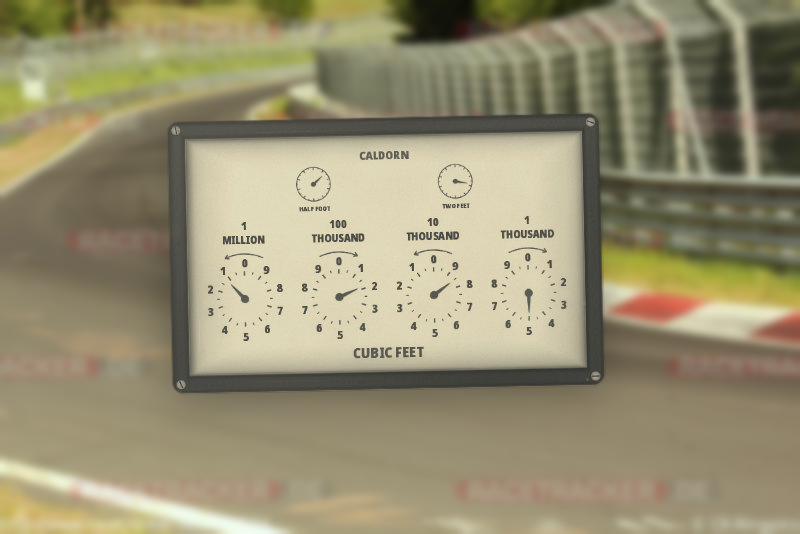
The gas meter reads 118500 ft³
